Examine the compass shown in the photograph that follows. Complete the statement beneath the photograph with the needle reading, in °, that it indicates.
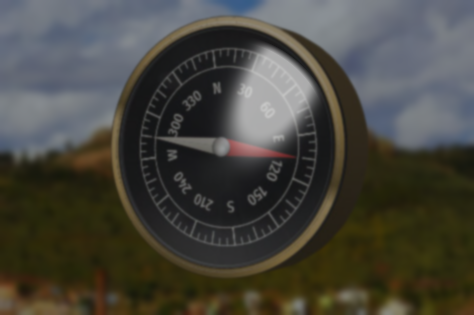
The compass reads 105 °
